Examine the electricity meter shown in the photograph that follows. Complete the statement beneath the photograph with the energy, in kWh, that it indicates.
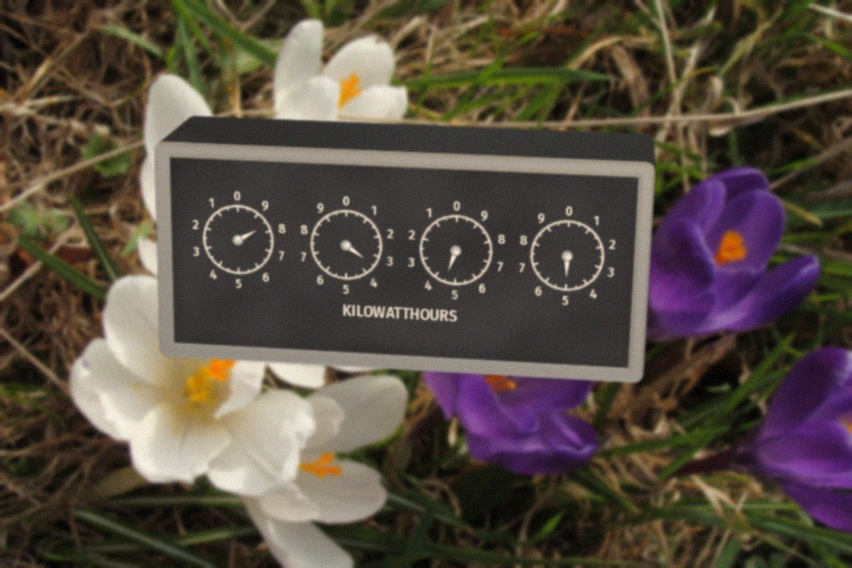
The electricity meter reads 8345 kWh
